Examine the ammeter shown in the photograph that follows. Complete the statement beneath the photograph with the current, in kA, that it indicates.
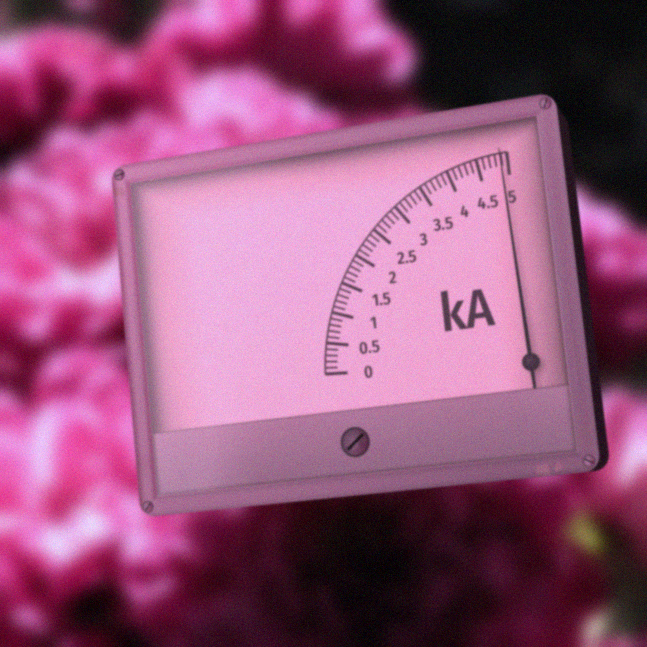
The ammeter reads 4.9 kA
